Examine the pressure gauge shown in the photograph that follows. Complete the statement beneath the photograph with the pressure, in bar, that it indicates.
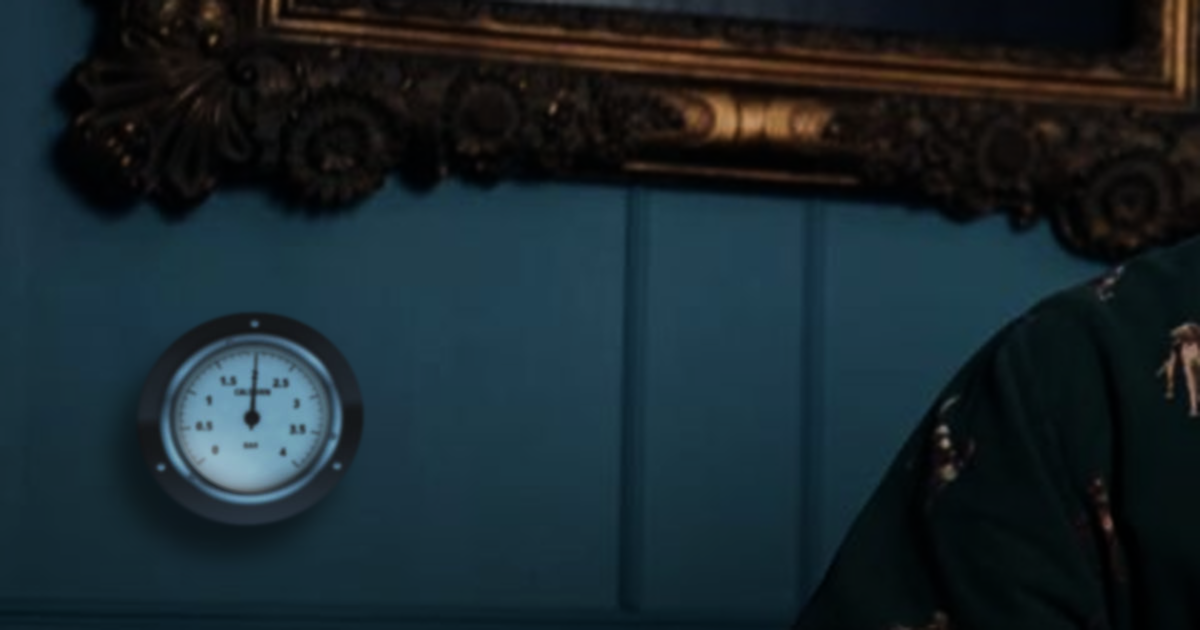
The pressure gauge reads 2 bar
